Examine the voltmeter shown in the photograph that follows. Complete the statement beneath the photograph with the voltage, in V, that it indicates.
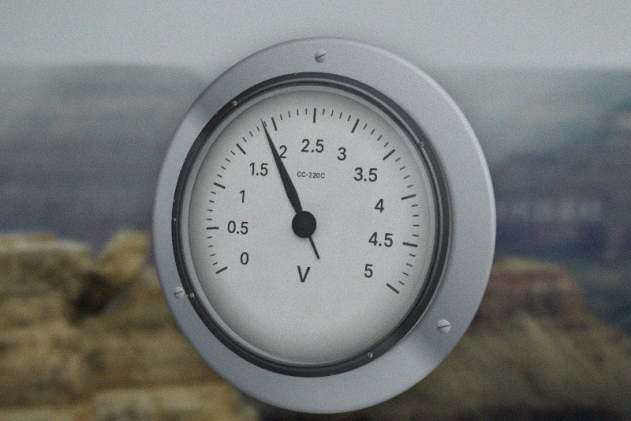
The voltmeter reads 1.9 V
